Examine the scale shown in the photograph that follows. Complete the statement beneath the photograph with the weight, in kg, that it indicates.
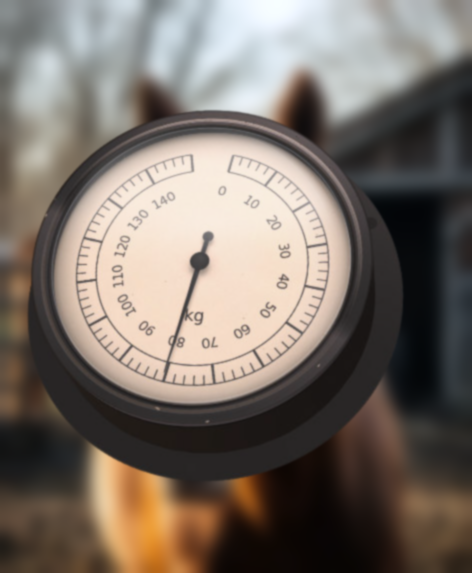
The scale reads 80 kg
